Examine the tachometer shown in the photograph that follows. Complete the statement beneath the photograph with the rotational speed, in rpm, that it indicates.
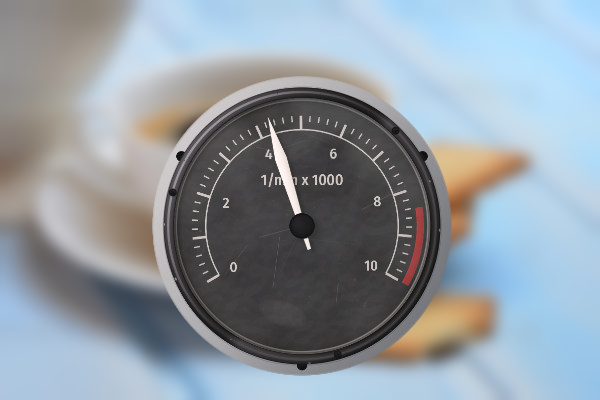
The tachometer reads 4300 rpm
